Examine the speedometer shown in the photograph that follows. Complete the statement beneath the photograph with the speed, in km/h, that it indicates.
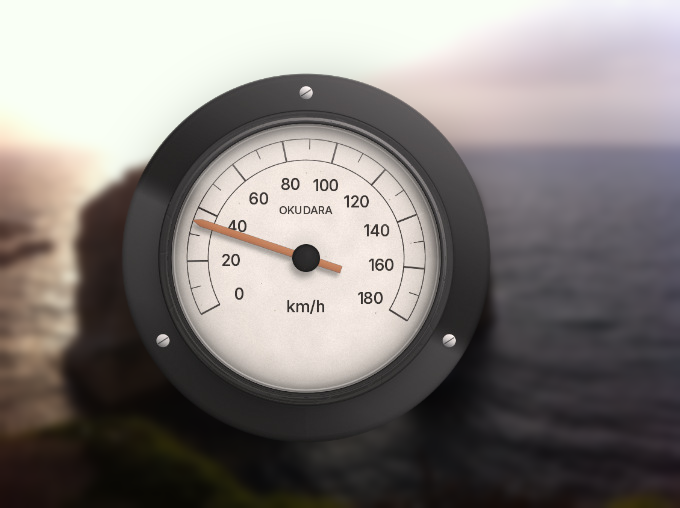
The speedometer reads 35 km/h
